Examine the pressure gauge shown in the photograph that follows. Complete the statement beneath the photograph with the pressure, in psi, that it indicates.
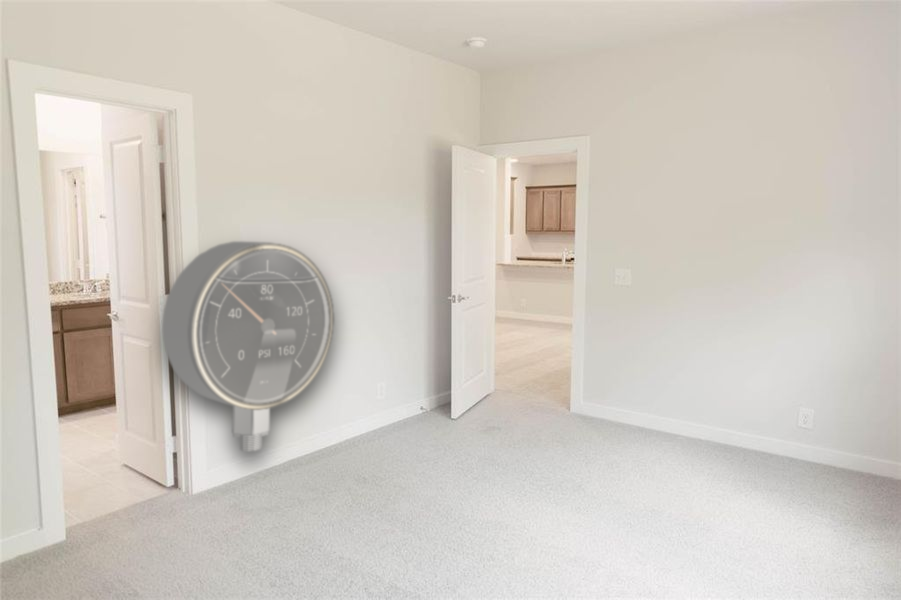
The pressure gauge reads 50 psi
